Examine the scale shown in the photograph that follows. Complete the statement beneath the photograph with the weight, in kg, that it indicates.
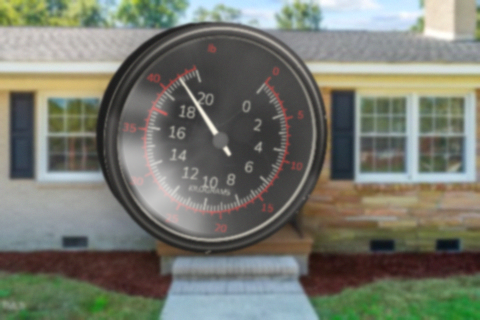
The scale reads 19 kg
